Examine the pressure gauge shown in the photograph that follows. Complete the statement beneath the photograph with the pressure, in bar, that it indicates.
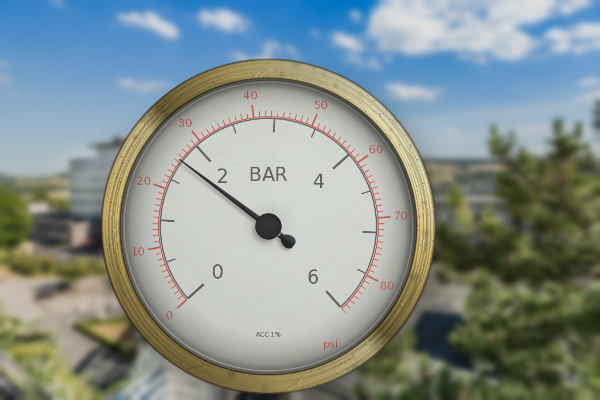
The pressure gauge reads 1.75 bar
